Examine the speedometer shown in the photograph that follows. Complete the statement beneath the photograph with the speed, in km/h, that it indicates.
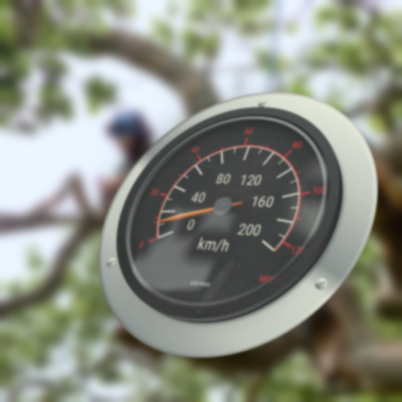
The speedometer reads 10 km/h
